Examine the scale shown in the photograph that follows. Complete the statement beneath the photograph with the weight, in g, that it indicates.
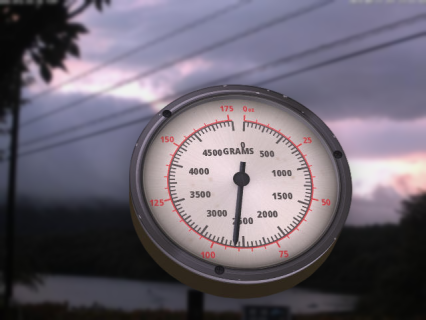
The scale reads 2600 g
